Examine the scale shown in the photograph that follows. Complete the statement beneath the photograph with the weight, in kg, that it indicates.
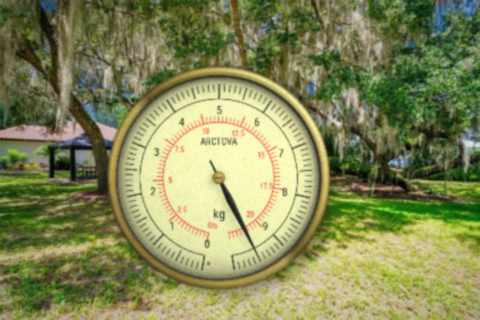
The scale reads 9.5 kg
